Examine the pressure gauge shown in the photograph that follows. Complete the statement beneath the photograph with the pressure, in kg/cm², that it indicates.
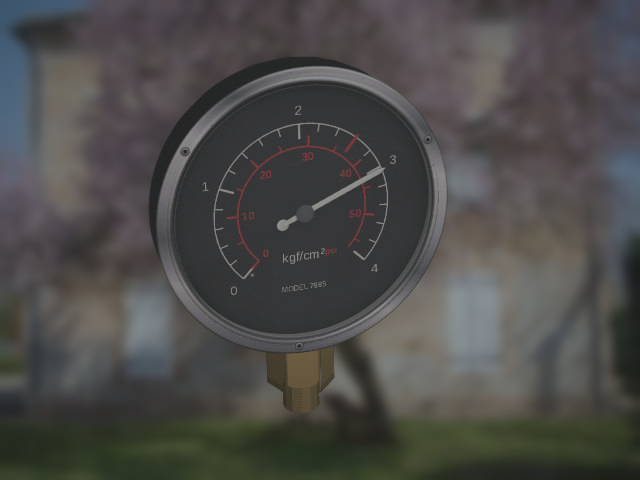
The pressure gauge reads 3 kg/cm²
